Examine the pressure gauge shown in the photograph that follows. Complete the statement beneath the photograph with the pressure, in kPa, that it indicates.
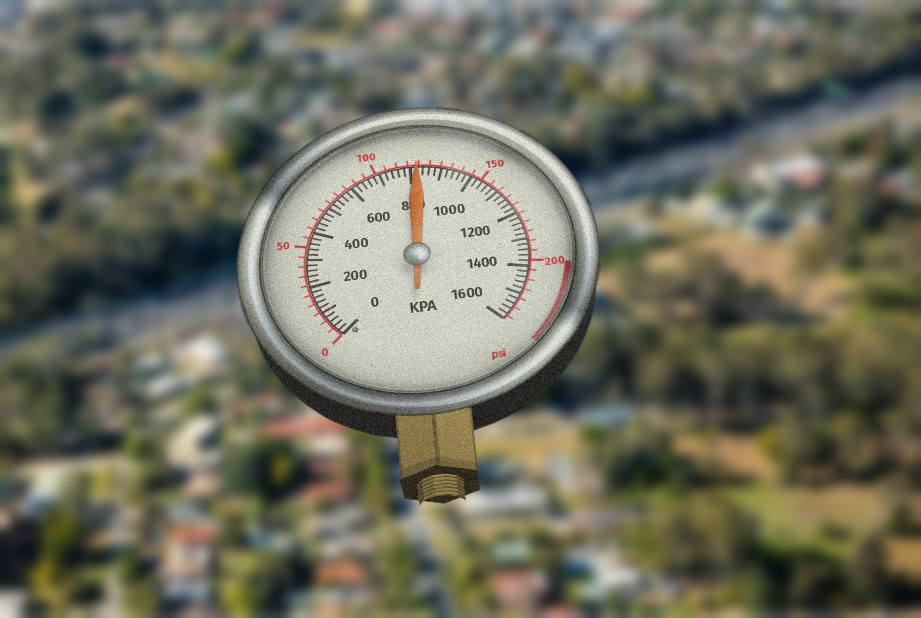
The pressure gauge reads 820 kPa
